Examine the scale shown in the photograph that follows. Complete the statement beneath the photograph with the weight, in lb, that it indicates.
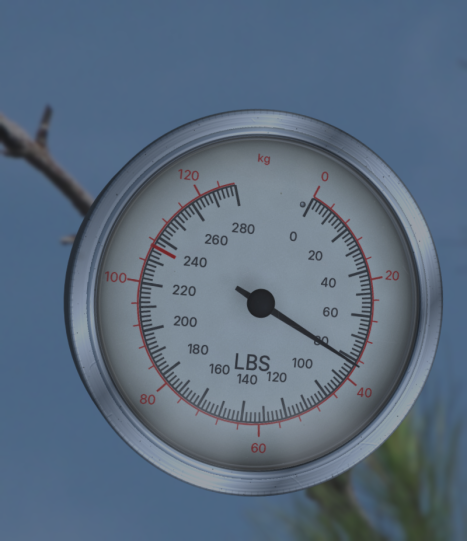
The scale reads 82 lb
